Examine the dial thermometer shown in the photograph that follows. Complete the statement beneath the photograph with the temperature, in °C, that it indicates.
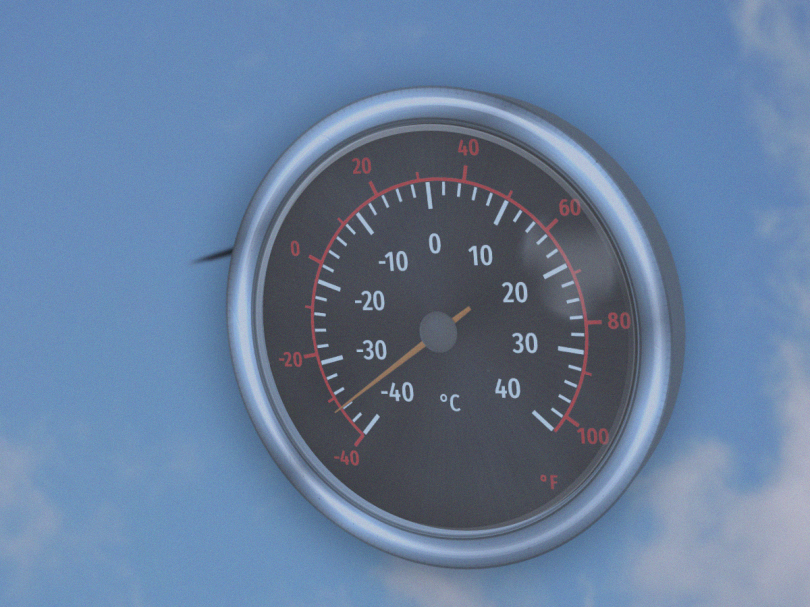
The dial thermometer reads -36 °C
